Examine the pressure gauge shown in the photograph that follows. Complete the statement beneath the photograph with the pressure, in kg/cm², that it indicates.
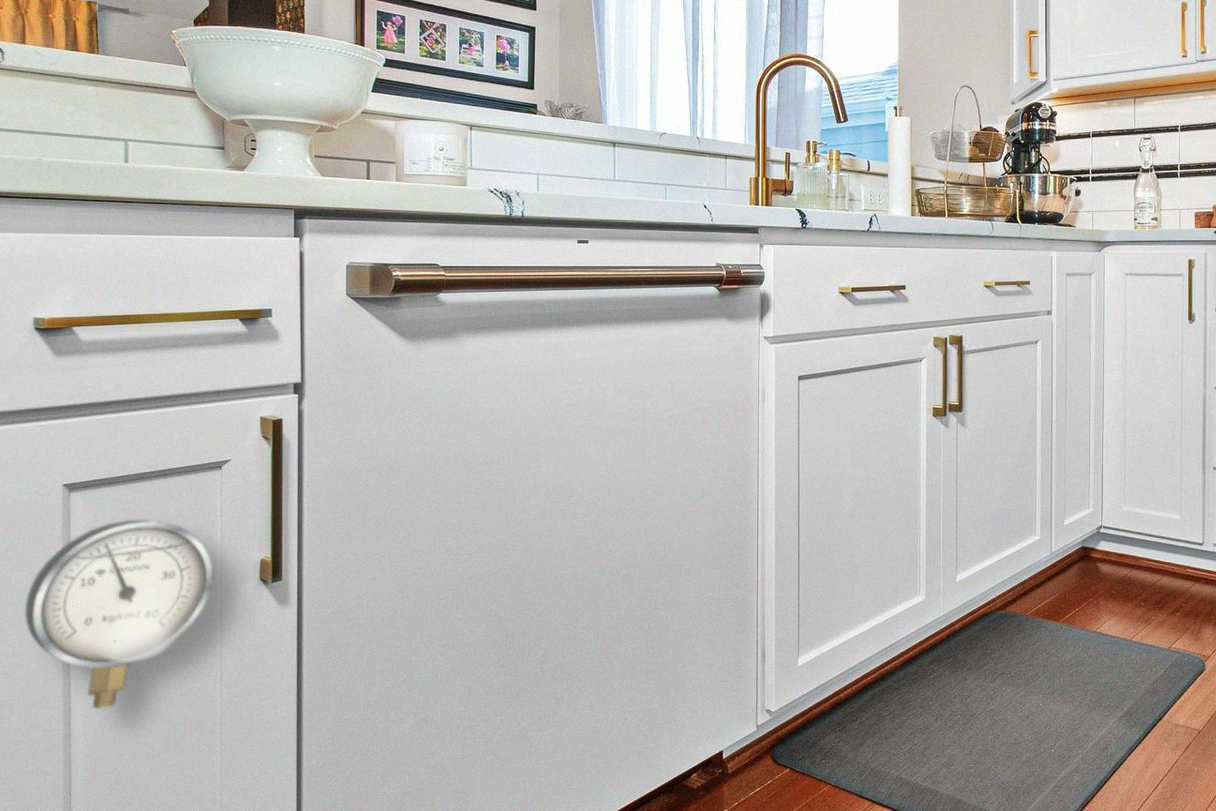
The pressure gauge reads 16 kg/cm²
